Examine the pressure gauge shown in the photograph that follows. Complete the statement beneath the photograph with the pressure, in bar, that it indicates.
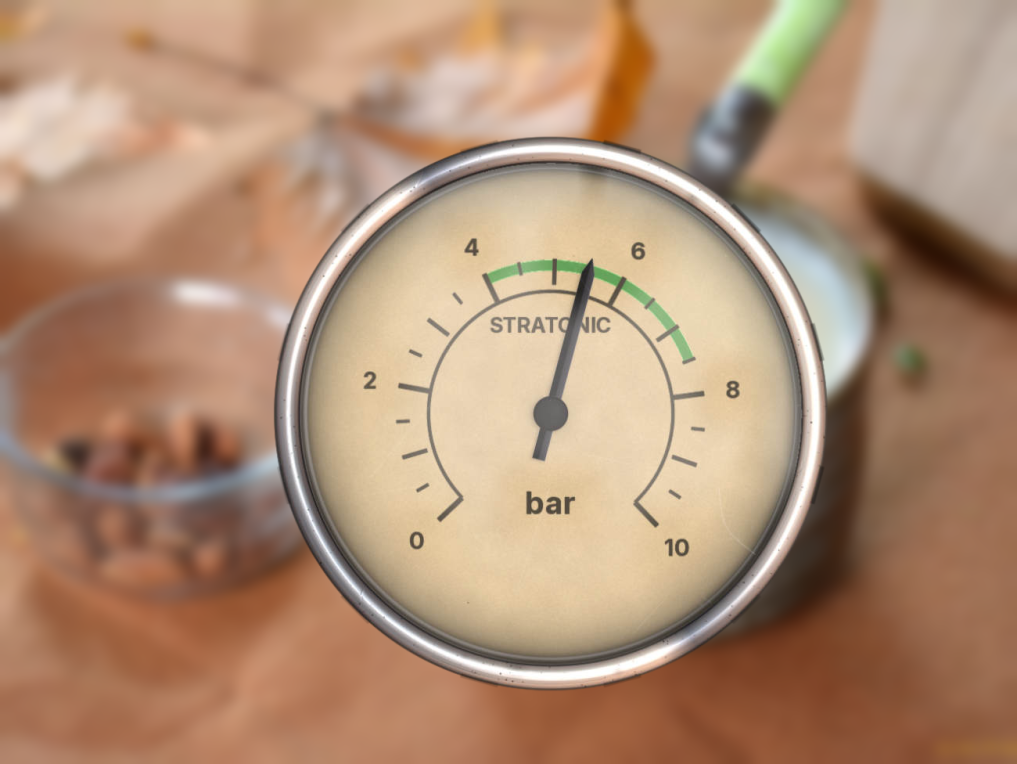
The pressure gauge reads 5.5 bar
